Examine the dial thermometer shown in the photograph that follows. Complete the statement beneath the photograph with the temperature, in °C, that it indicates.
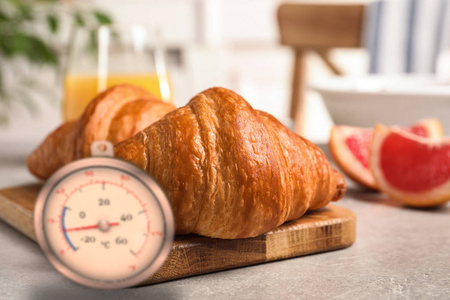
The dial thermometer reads -10 °C
